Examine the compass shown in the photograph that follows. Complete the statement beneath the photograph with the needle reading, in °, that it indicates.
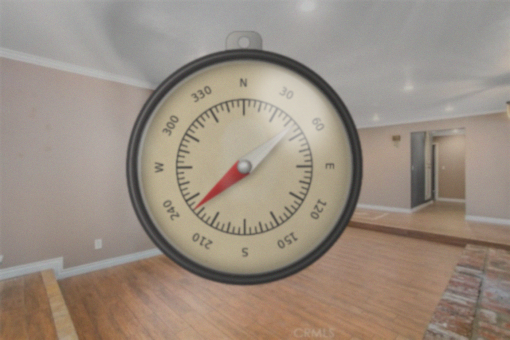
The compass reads 230 °
